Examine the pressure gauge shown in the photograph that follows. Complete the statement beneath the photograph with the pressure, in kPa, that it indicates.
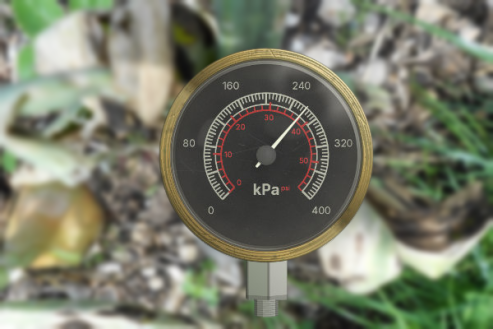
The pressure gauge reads 260 kPa
